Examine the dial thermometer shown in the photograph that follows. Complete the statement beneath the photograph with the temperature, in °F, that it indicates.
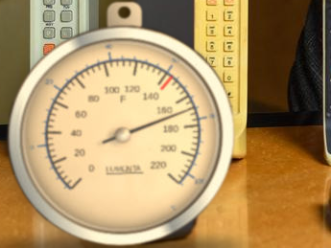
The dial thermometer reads 168 °F
